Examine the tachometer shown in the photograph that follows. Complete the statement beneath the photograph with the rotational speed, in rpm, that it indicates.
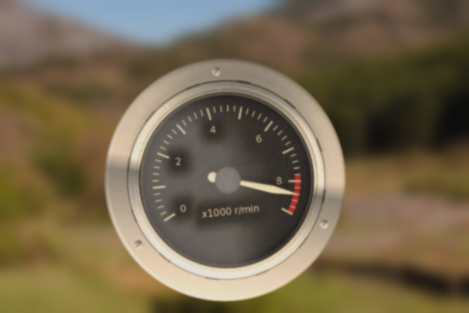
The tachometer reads 8400 rpm
